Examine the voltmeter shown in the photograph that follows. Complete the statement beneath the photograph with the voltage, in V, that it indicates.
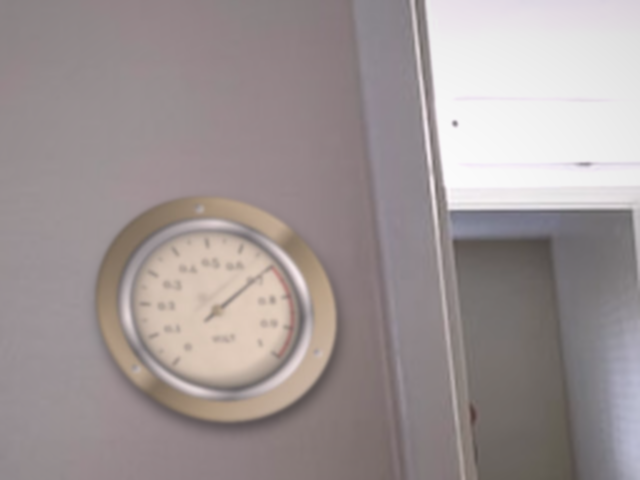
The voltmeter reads 0.7 V
